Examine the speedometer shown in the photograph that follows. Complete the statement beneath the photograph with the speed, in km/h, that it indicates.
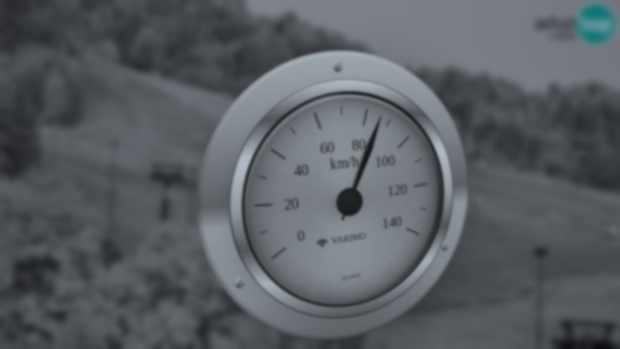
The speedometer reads 85 km/h
